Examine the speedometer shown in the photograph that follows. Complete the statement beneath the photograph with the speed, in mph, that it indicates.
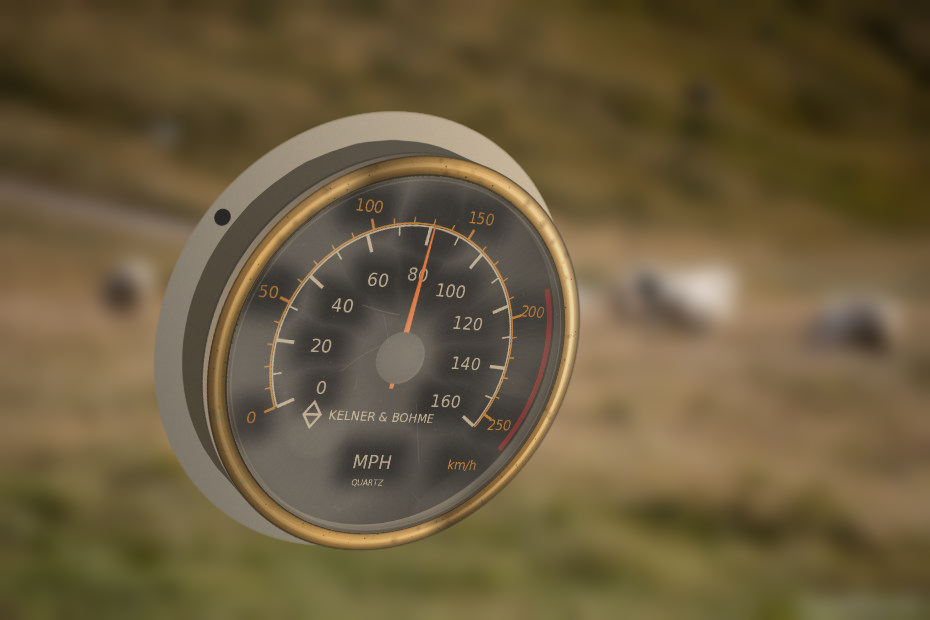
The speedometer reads 80 mph
